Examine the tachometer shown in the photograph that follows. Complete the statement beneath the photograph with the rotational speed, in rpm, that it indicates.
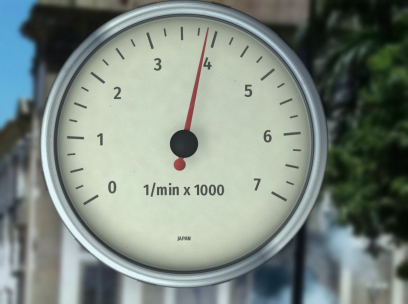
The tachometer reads 3875 rpm
